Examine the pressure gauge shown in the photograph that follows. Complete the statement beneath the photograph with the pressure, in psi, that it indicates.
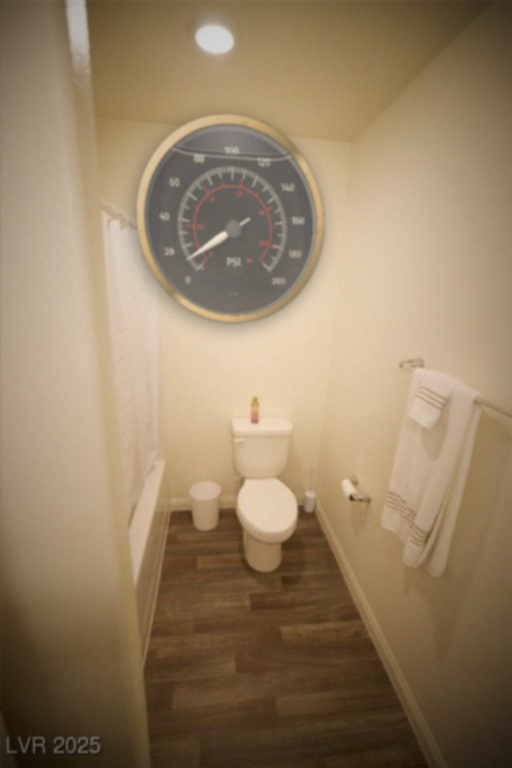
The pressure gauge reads 10 psi
